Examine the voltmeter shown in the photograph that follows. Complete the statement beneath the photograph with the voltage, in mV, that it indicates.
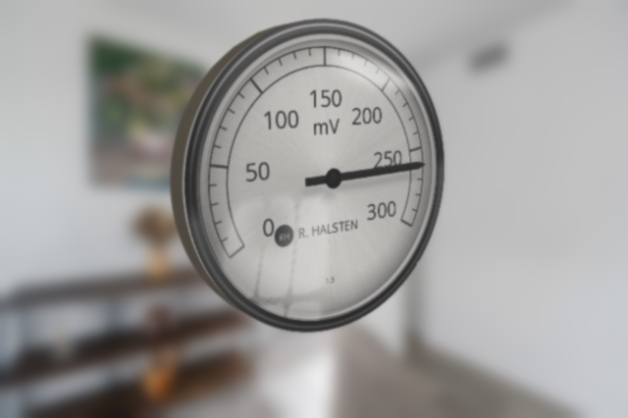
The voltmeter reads 260 mV
